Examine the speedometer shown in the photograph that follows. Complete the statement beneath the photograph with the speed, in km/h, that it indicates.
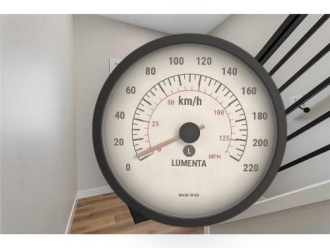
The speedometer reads 5 km/h
